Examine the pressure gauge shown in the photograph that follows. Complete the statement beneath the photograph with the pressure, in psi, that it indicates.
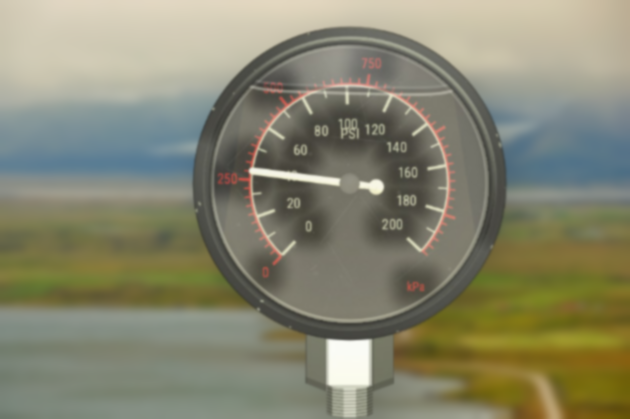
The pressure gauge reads 40 psi
